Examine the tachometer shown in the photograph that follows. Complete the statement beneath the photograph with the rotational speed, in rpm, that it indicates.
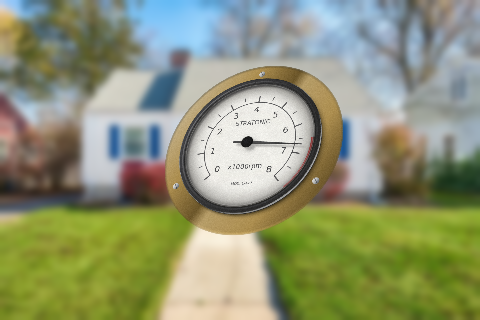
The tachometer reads 6750 rpm
